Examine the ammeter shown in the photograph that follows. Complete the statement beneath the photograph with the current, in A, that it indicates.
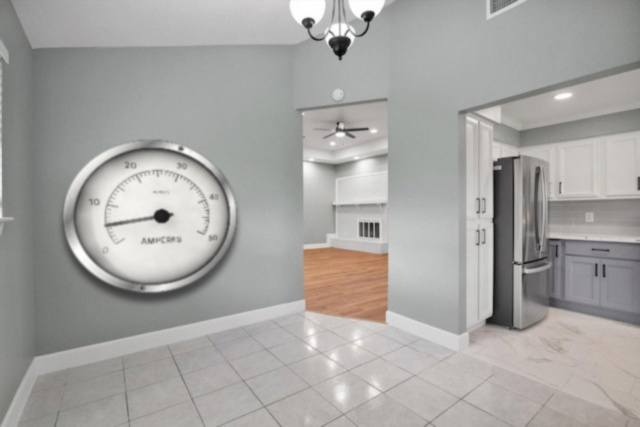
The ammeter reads 5 A
